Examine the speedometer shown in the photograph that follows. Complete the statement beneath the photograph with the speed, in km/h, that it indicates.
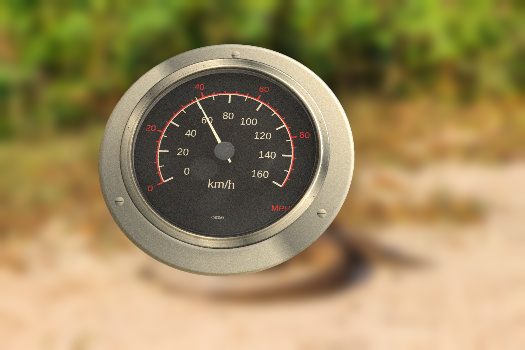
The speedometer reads 60 km/h
